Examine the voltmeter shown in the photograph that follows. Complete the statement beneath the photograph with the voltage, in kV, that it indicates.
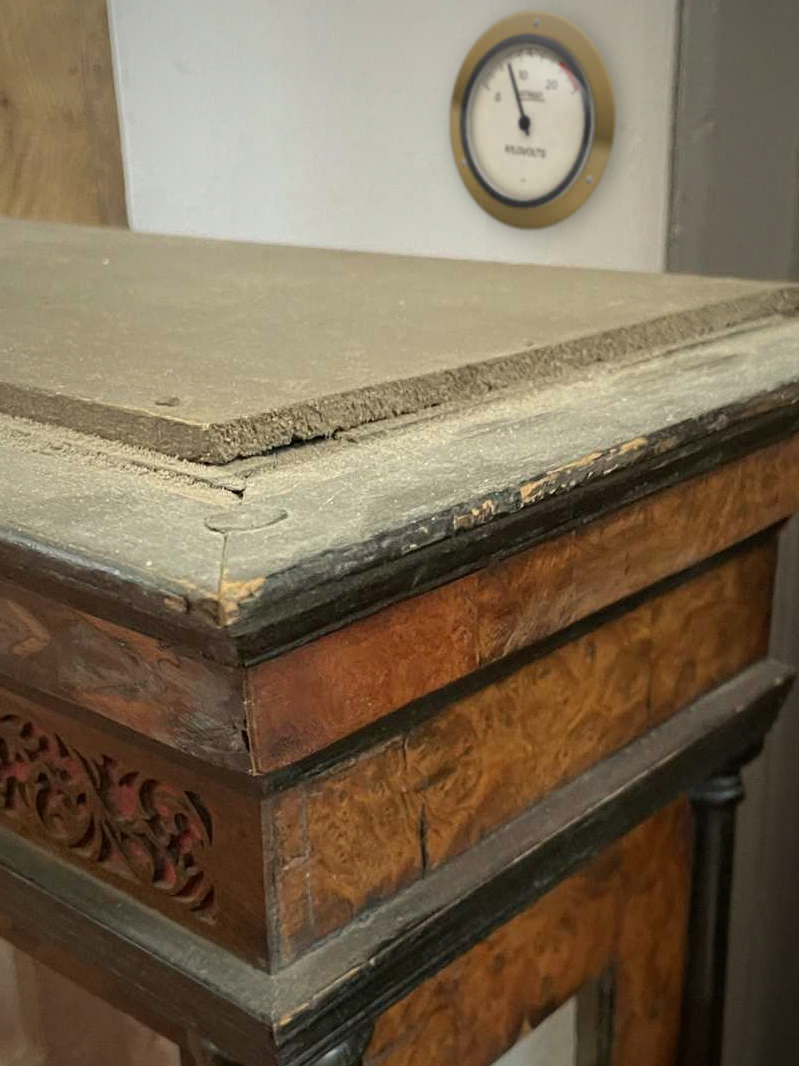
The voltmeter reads 7.5 kV
